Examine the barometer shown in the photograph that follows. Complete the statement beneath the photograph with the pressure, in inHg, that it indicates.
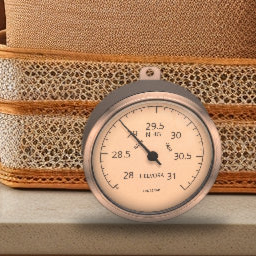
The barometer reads 29 inHg
